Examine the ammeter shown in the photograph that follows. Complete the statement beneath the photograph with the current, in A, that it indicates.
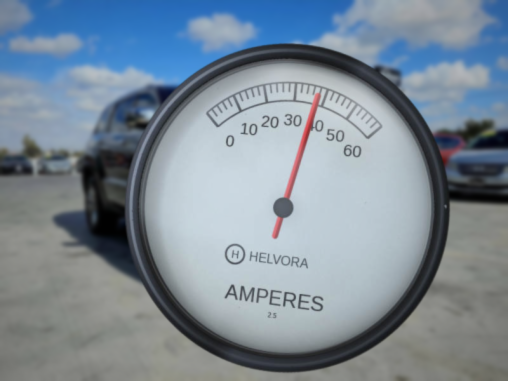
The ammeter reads 38 A
